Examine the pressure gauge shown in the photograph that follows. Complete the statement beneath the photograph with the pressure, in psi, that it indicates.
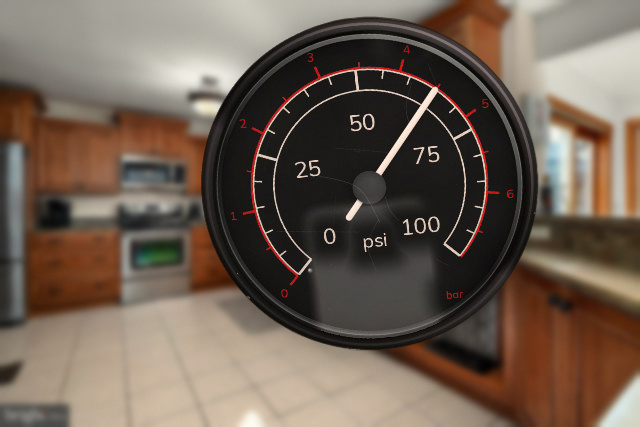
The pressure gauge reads 65 psi
